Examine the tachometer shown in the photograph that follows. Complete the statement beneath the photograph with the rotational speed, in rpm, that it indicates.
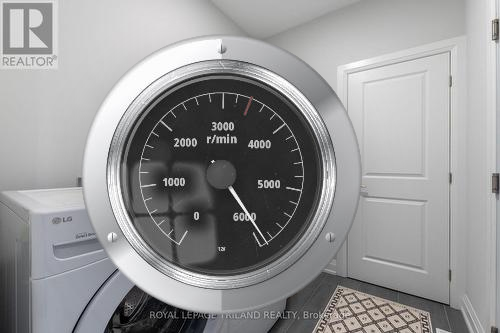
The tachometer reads 5900 rpm
